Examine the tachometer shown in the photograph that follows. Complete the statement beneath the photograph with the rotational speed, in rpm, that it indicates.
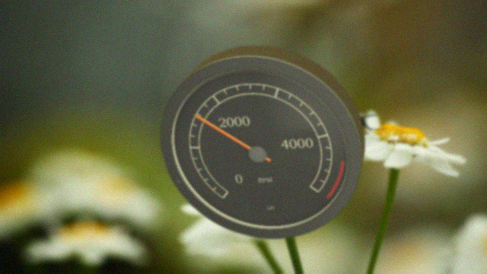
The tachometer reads 1600 rpm
